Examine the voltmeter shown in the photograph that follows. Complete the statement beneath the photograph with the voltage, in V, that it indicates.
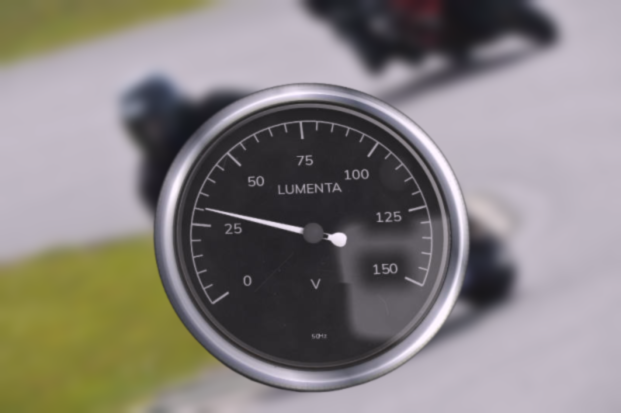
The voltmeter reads 30 V
